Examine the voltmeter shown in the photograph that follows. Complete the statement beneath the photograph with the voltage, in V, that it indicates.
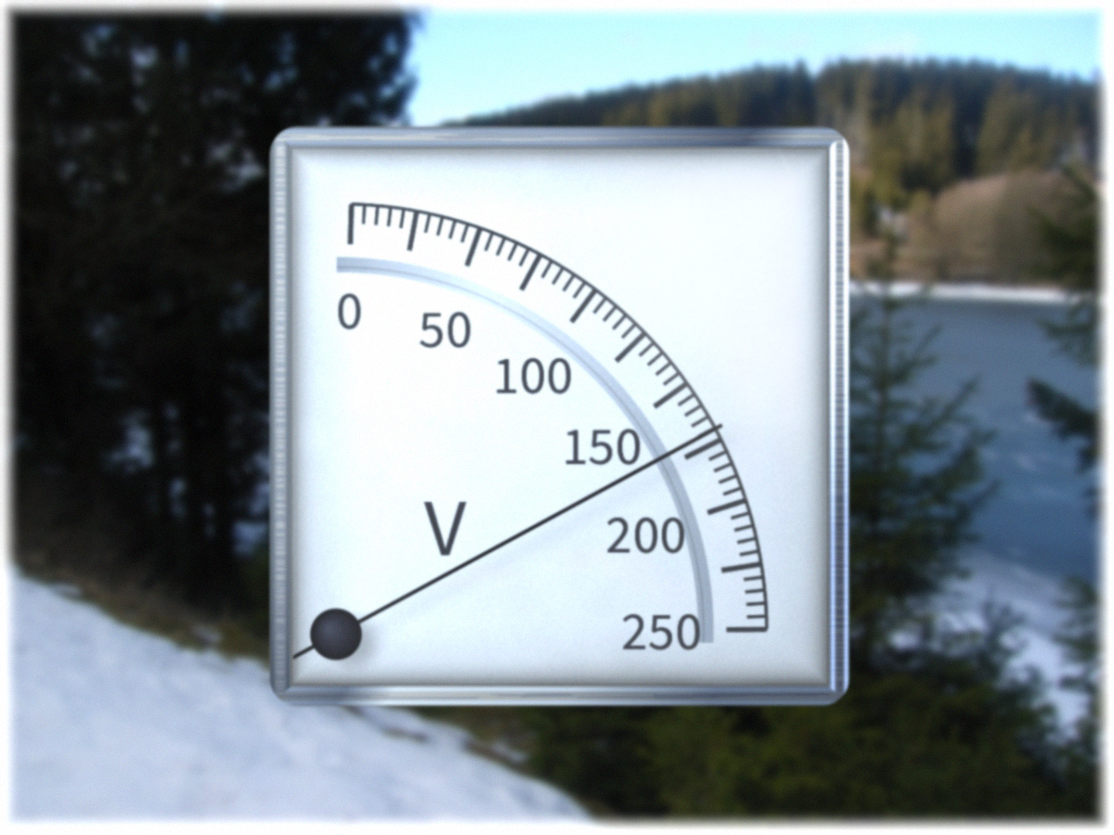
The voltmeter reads 170 V
